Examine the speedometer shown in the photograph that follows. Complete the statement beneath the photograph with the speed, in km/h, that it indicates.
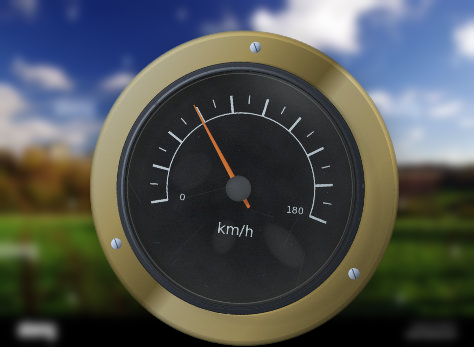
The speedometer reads 60 km/h
